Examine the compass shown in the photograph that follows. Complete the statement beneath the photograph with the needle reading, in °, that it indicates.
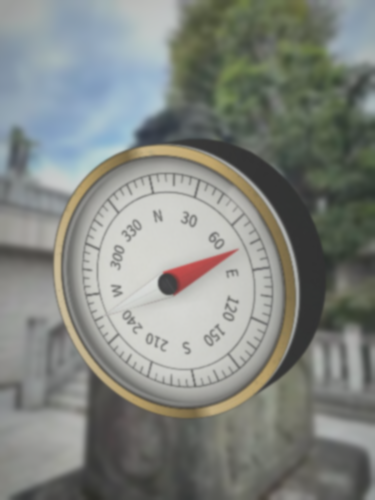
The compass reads 75 °
